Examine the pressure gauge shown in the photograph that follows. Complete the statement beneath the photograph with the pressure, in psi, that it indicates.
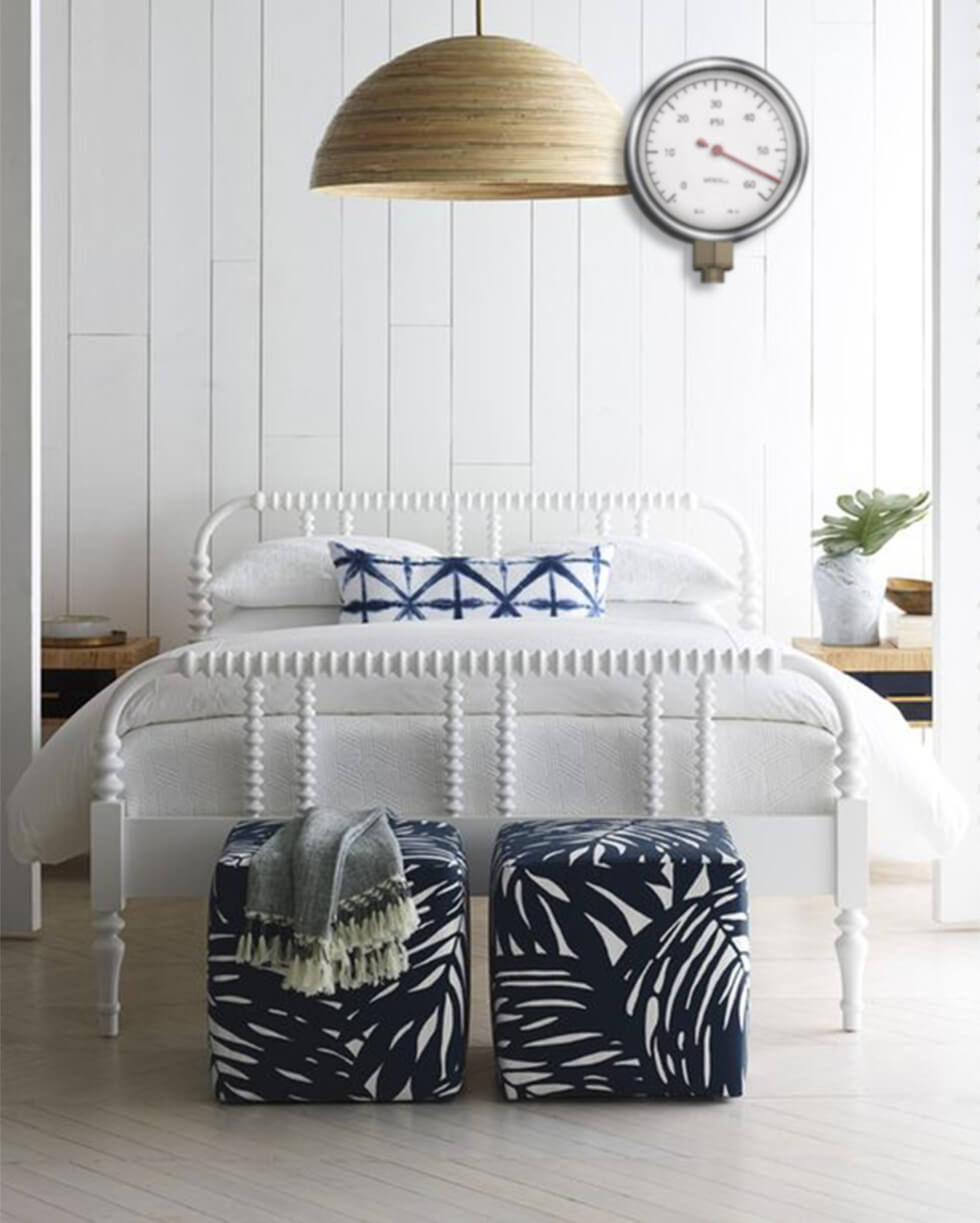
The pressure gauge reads 56 psi
